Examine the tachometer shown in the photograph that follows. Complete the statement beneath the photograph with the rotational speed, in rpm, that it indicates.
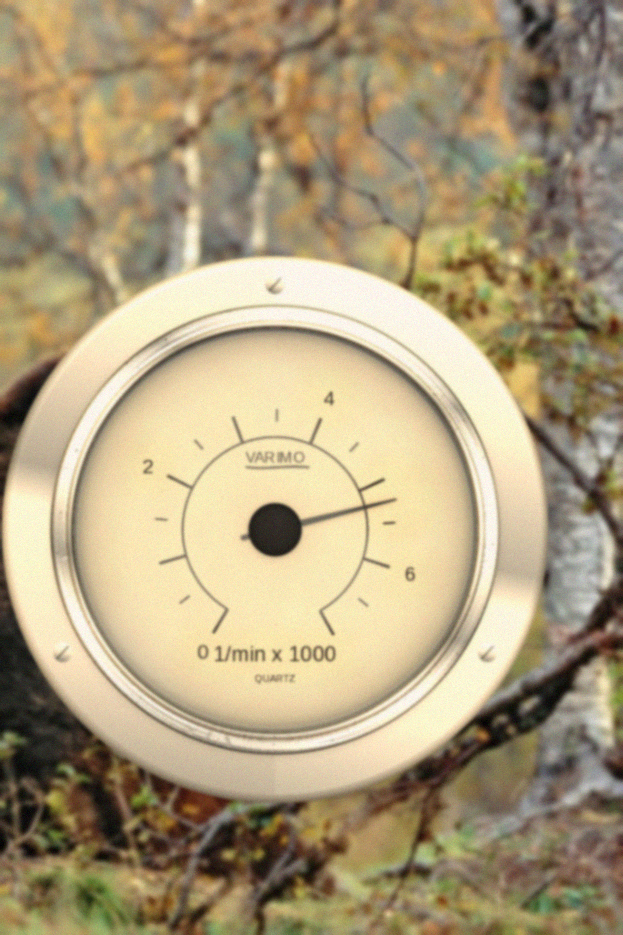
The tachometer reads 5250 rpm
